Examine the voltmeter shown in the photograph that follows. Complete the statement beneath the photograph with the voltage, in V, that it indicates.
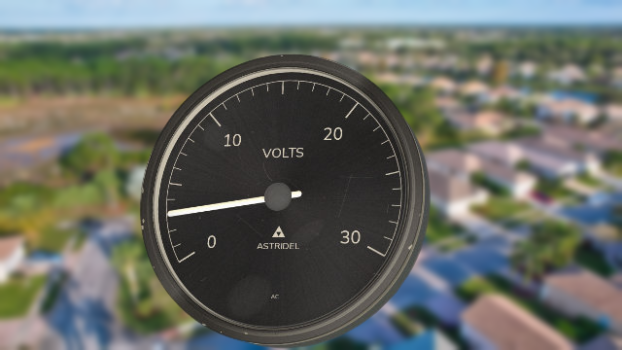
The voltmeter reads 3 V
